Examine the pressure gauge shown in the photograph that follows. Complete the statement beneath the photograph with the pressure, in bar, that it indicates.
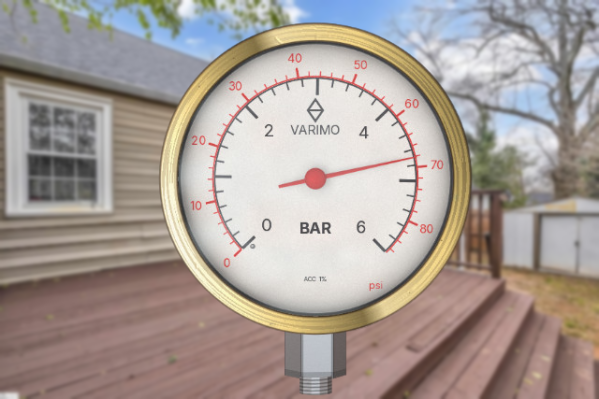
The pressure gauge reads 4.7 bar
